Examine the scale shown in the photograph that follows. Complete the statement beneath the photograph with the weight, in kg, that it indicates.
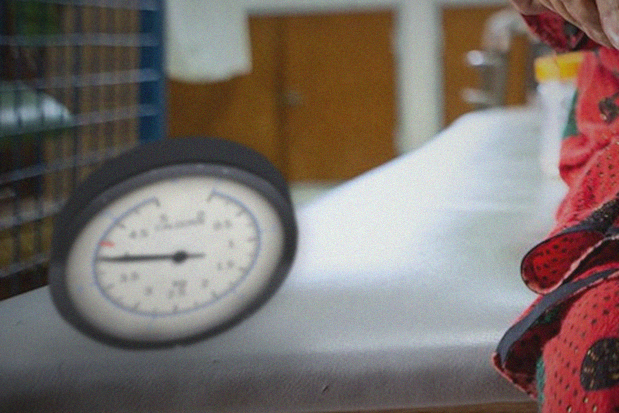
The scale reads 4 kg
